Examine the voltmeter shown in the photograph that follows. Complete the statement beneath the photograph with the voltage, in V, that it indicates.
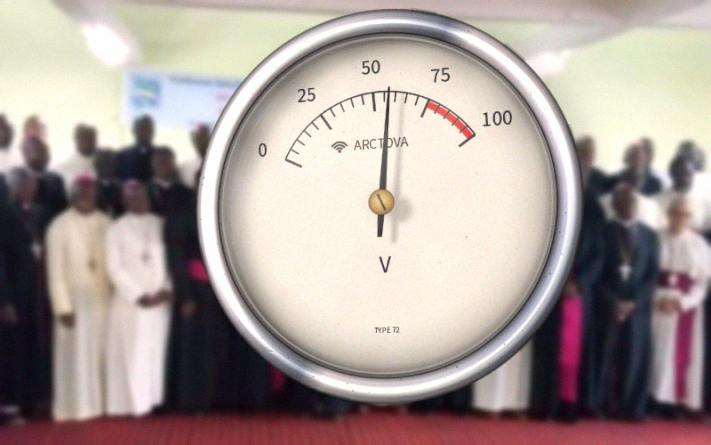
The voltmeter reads 57.5 V
